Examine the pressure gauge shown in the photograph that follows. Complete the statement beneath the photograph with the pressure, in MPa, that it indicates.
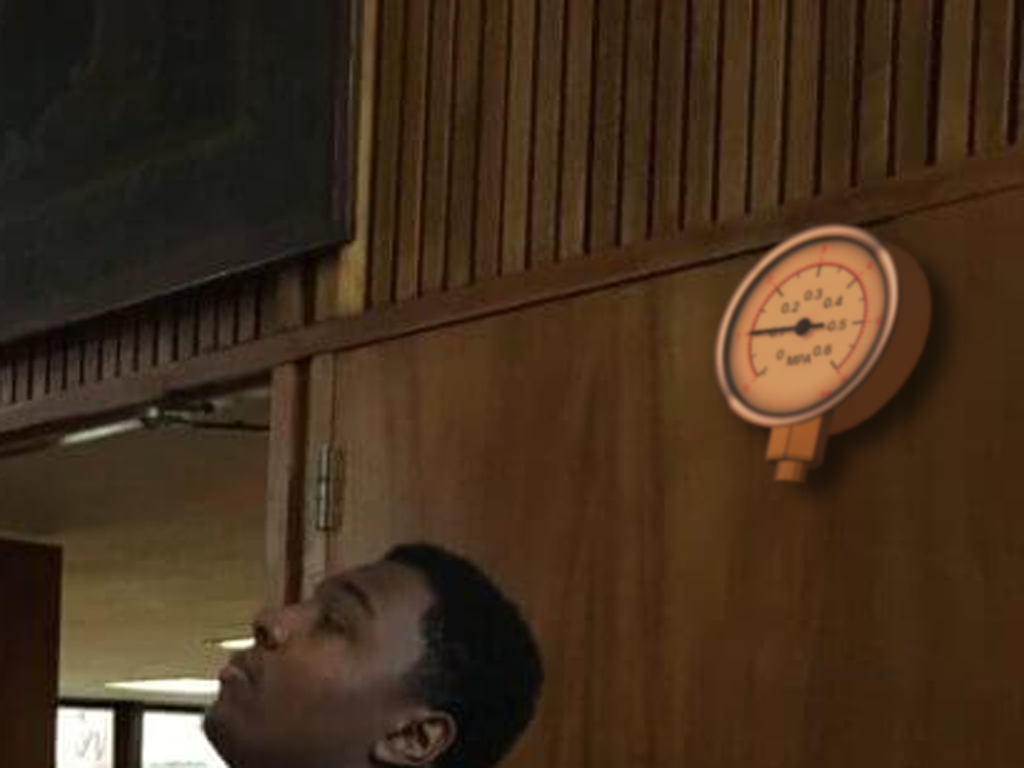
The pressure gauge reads 0.1 MPa
